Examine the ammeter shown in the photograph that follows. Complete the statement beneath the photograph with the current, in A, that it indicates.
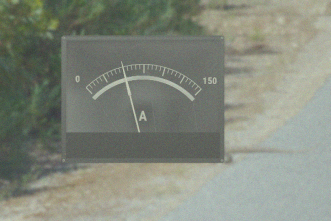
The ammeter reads 50 A
